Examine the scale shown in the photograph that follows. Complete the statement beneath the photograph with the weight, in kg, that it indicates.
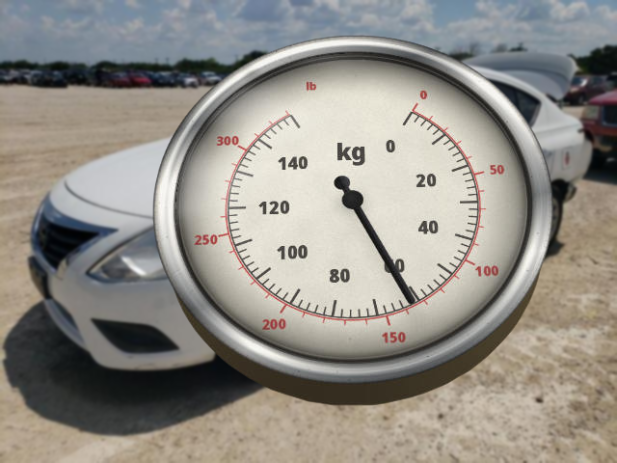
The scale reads 62 kg
